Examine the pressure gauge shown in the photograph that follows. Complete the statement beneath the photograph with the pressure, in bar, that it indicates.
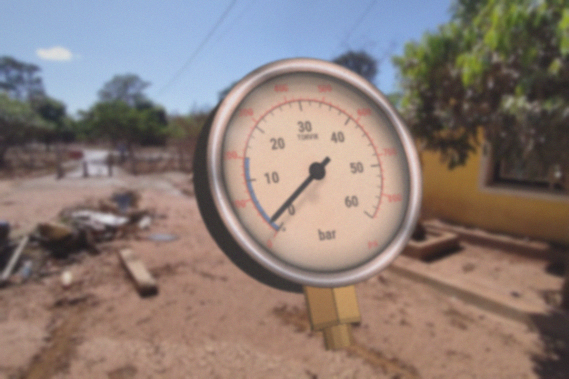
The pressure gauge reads 2 bar
